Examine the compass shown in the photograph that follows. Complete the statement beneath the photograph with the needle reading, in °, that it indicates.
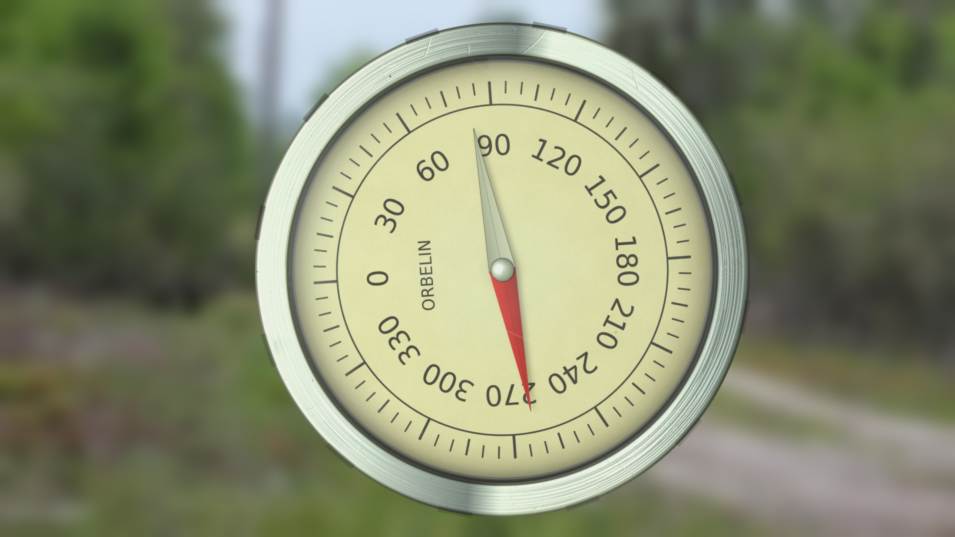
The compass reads 262.5 °
